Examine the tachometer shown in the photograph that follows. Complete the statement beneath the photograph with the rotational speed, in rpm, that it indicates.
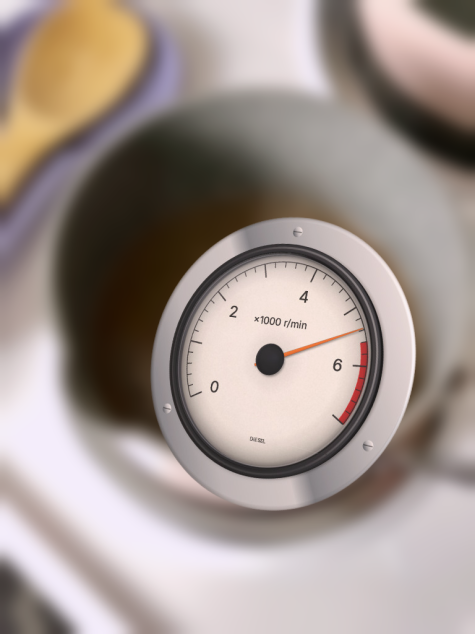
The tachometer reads 5400 rpm
